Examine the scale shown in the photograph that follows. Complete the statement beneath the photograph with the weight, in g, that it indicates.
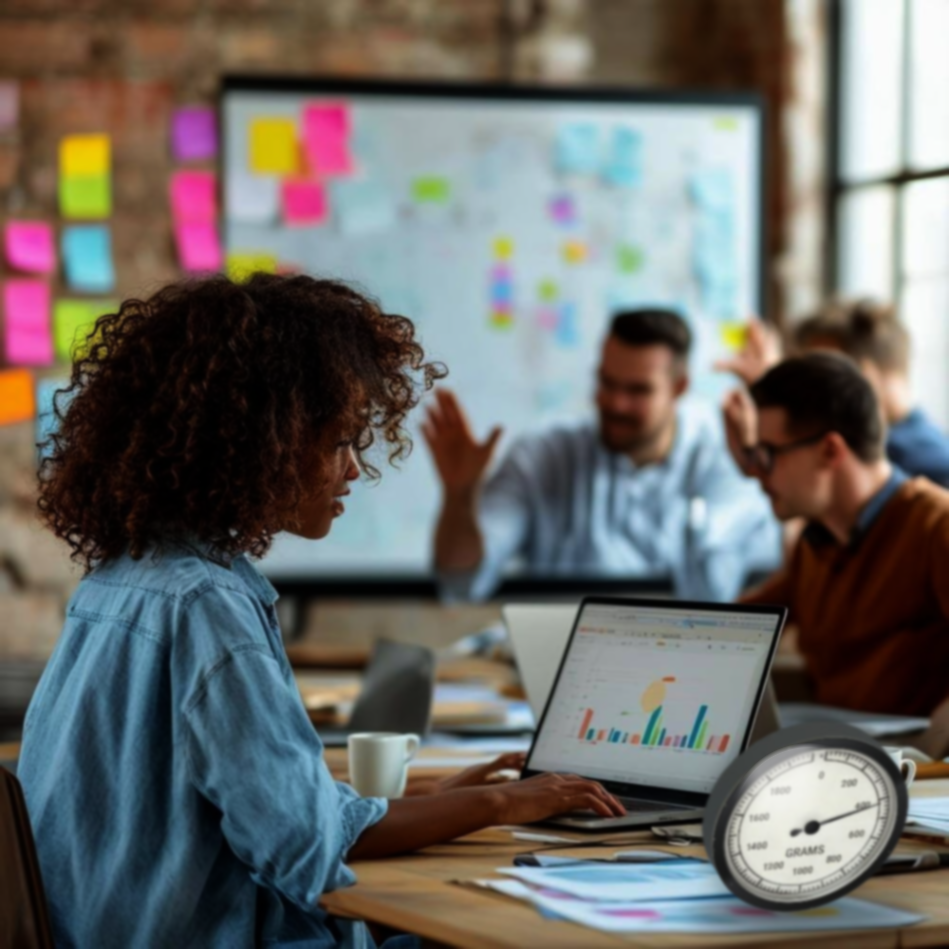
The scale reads 400 g
